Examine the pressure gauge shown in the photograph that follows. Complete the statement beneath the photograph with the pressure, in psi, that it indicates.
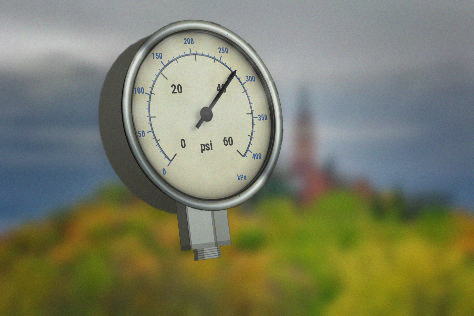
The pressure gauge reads 40 psi
